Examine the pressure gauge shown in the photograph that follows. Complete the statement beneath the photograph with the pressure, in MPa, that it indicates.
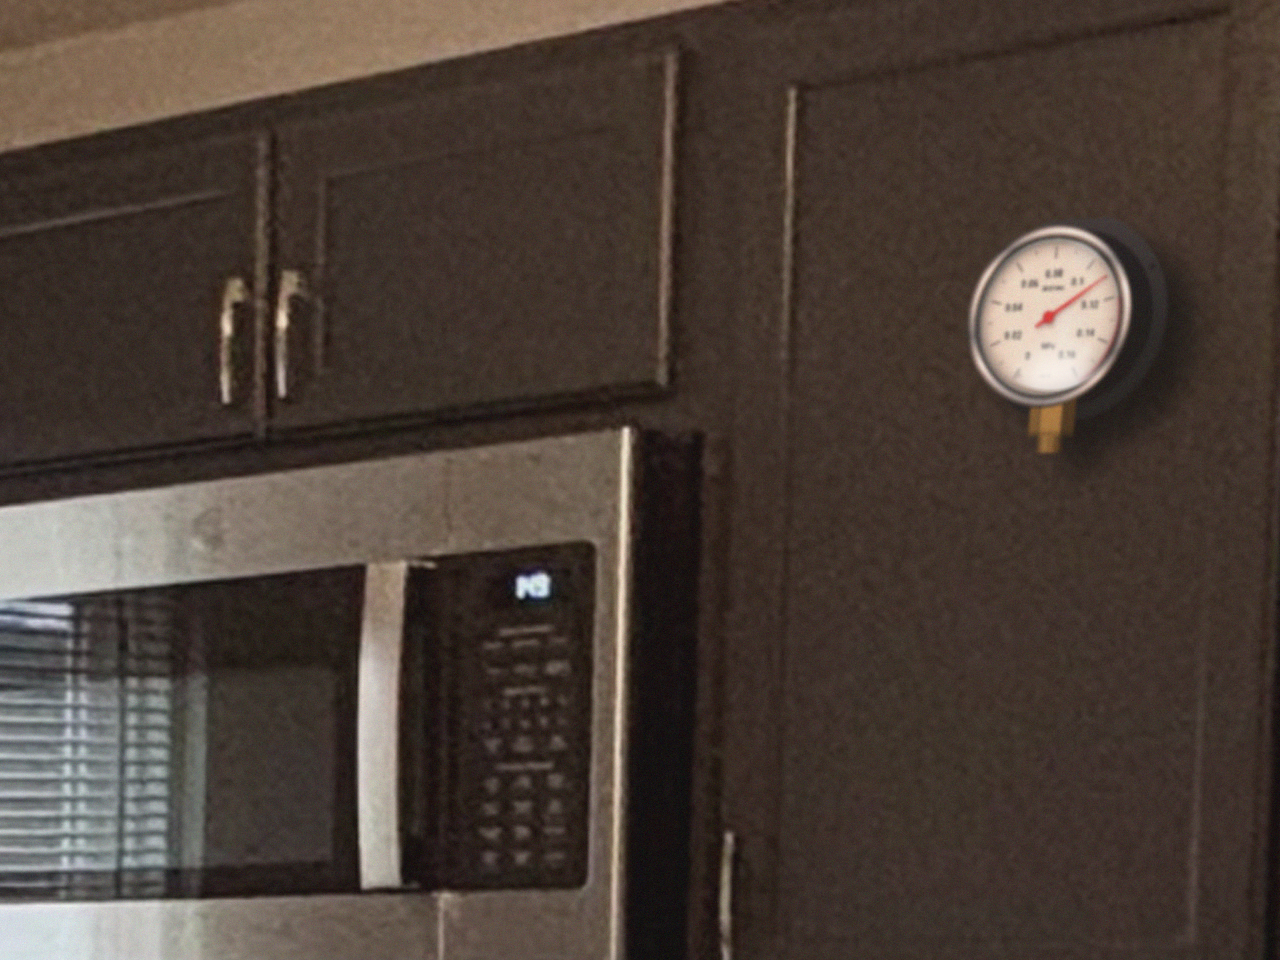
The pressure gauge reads 0.11 MPa
